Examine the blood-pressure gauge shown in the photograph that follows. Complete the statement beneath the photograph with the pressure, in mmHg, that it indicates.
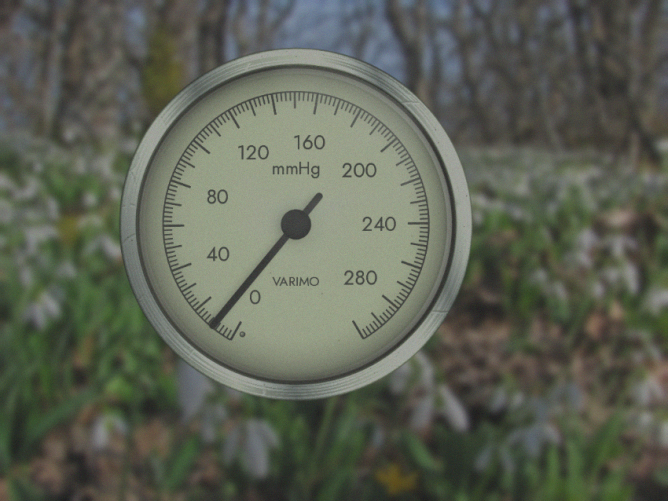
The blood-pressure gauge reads 10 mmHg
